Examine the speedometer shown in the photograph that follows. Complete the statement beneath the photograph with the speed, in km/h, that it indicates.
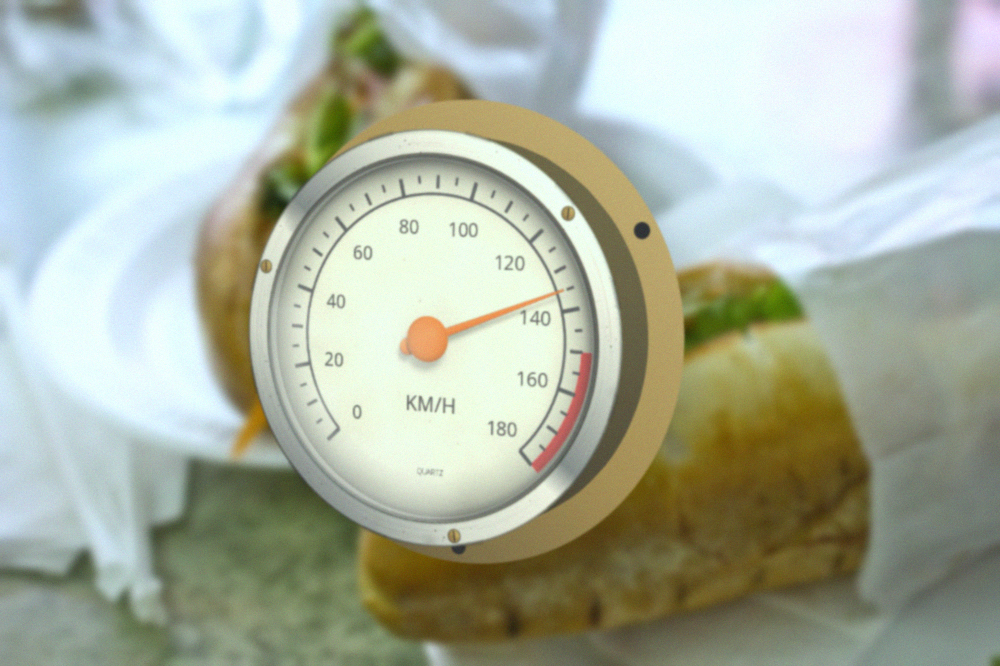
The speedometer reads 135 km/h
